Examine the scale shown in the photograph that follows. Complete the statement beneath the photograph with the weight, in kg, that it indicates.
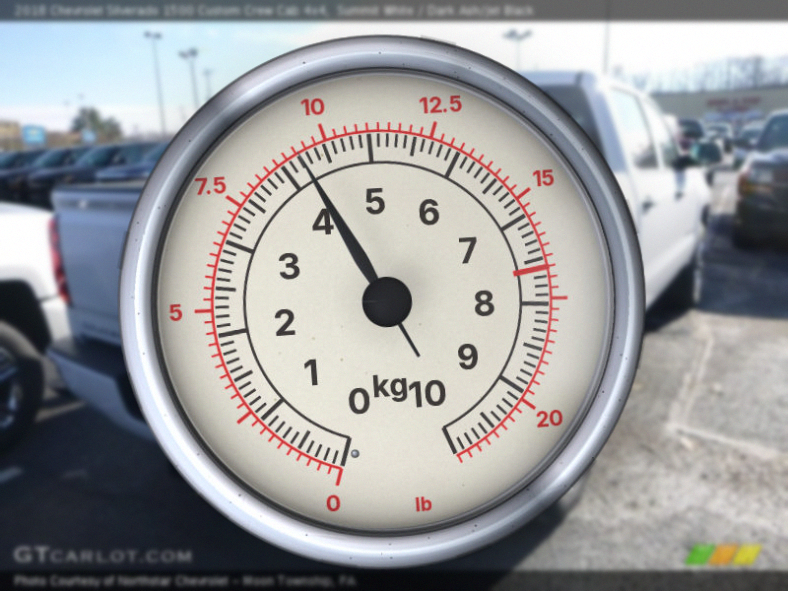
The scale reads 4.2 kg
